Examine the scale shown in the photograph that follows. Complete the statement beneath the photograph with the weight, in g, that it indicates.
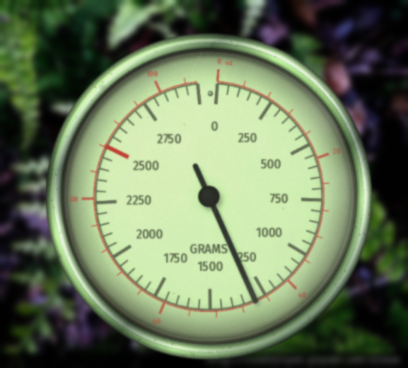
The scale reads 1300 g
